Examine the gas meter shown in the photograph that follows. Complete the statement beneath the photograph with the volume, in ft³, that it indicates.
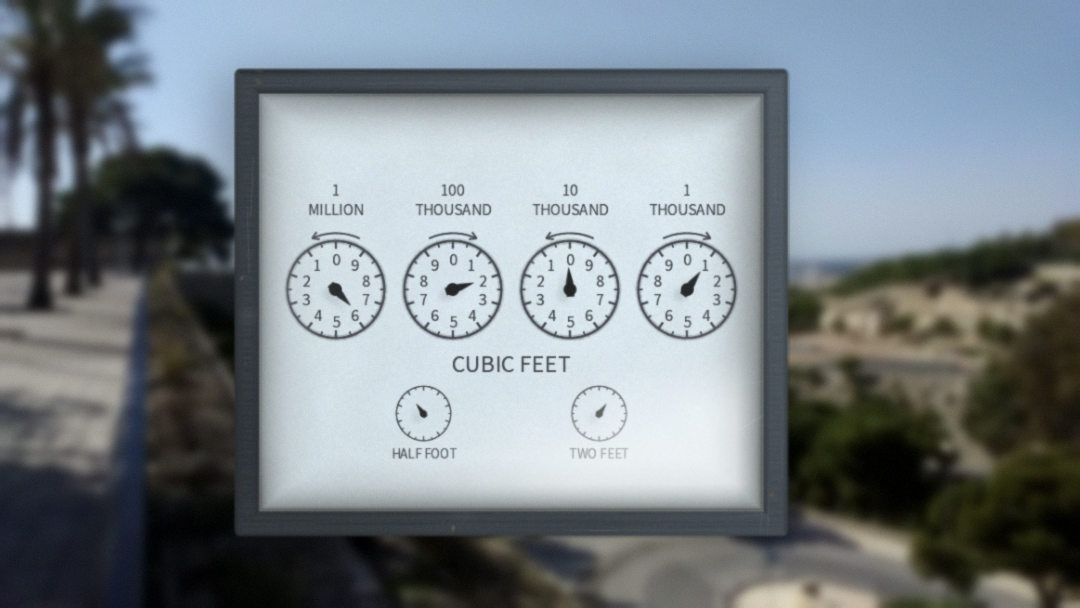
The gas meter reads 620100 ft³
